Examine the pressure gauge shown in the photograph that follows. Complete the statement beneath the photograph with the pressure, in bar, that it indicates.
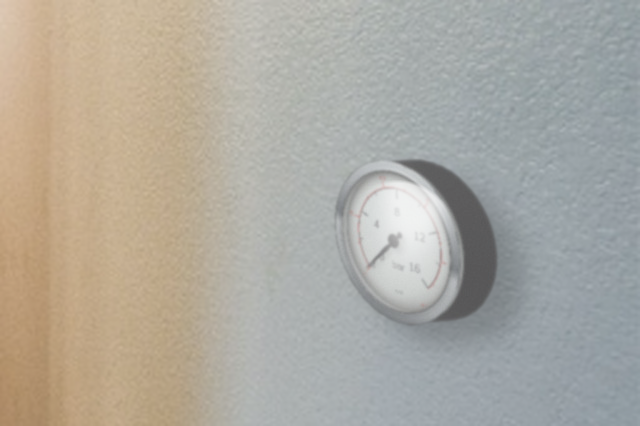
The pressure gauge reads 0 bar
